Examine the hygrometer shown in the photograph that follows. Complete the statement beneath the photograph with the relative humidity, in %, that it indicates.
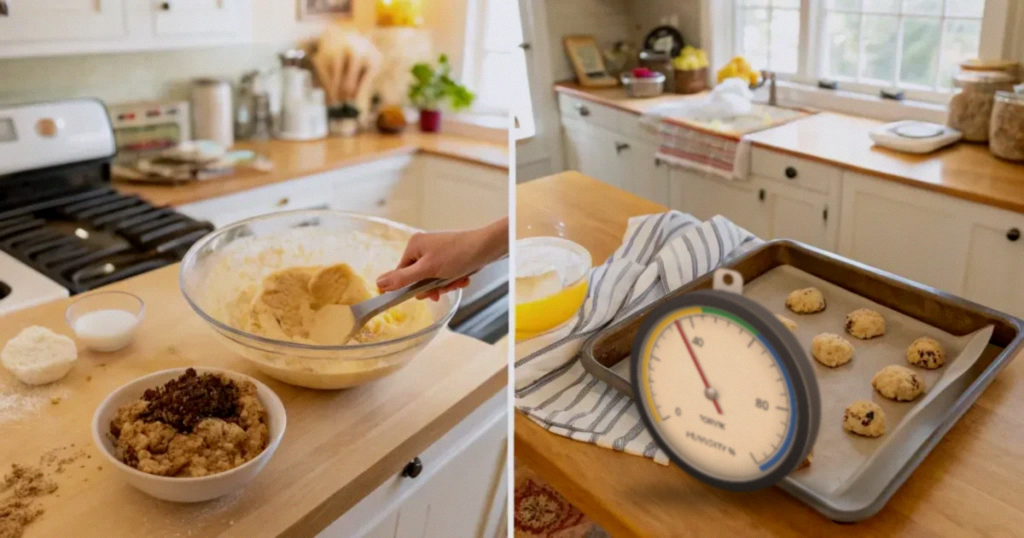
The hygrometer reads 36 %
